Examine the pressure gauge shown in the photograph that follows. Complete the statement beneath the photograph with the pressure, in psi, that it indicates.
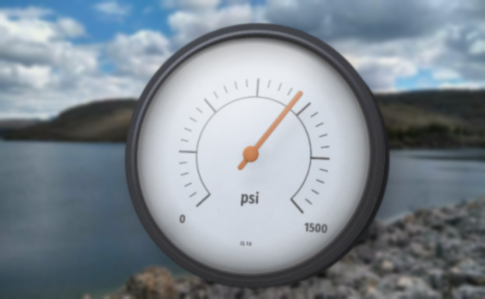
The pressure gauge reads 950 psi
